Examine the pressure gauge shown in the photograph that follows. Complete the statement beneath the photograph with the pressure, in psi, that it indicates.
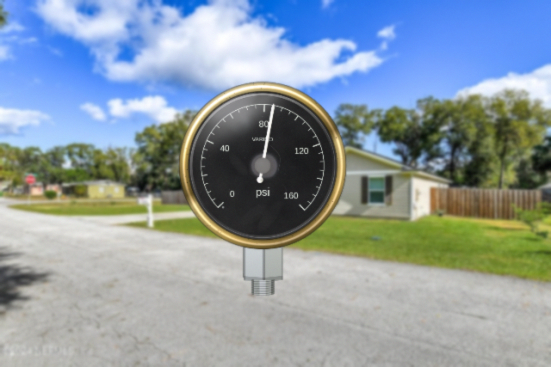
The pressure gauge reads 85 psi
